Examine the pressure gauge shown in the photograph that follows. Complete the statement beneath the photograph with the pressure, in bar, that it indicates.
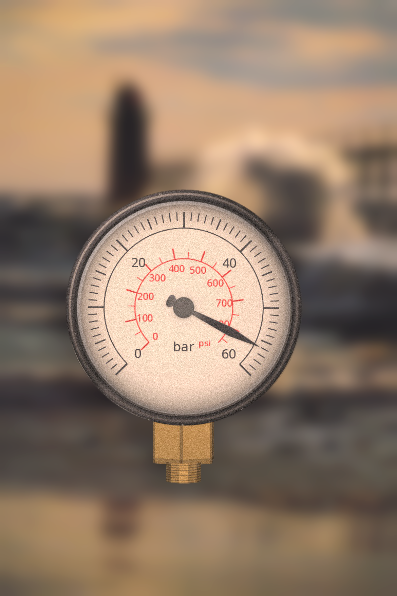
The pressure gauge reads 56 bar
